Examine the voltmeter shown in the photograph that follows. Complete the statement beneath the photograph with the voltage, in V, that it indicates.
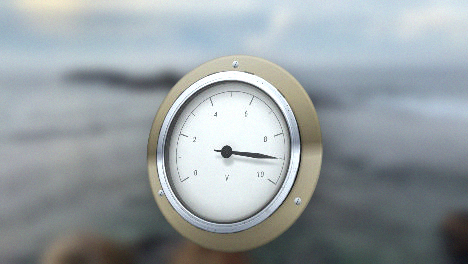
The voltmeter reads 9 V
